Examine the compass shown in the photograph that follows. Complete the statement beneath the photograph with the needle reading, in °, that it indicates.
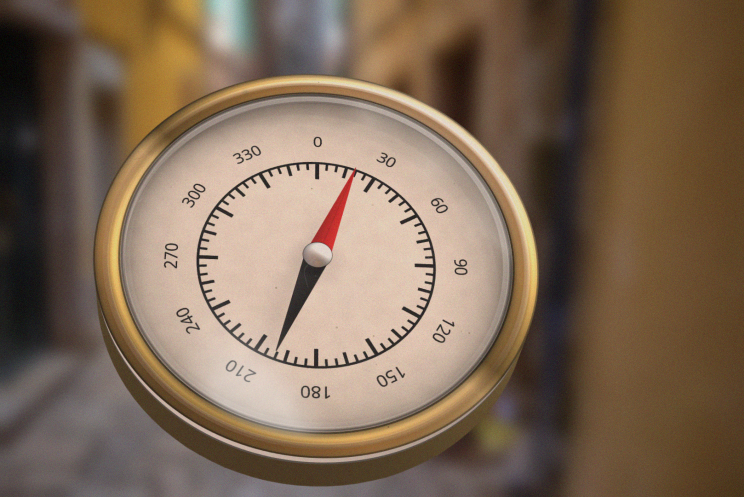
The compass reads 20 °
